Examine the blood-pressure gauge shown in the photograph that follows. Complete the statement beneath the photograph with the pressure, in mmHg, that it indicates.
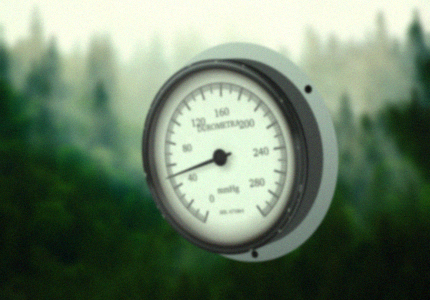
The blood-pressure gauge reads 50 mmHg
